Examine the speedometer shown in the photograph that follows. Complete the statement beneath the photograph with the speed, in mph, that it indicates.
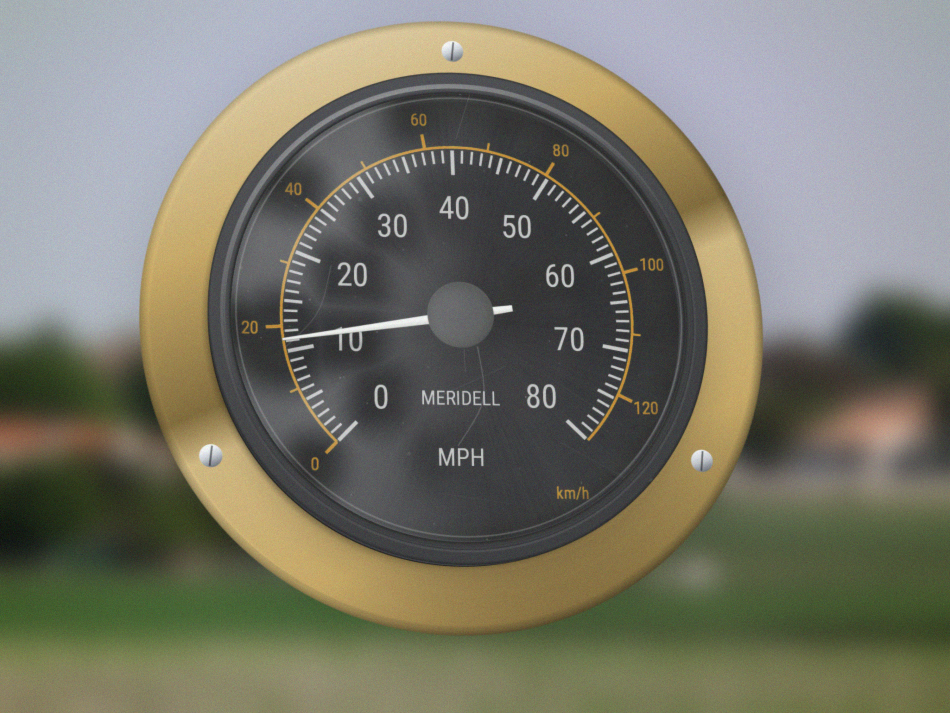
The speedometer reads 11 mph
